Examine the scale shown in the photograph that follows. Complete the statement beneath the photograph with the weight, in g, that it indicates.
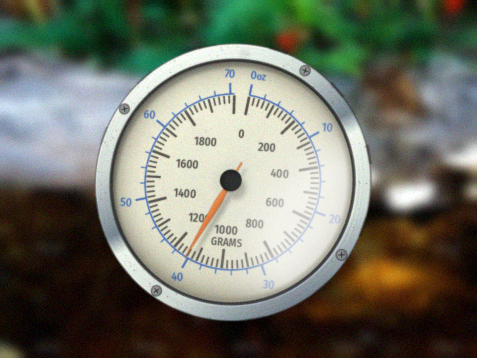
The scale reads 1140 g
